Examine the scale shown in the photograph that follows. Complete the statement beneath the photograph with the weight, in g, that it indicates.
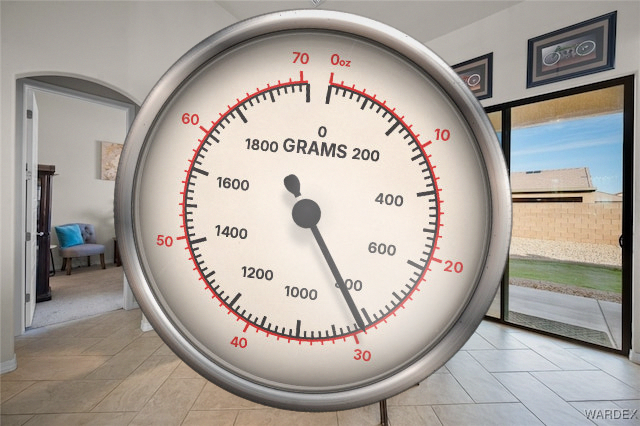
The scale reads 820 g
